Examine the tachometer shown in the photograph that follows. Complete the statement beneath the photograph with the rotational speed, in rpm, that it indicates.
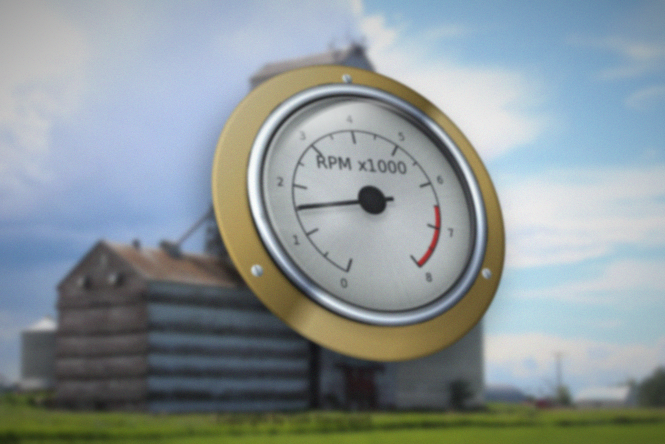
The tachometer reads 1500 rpm
